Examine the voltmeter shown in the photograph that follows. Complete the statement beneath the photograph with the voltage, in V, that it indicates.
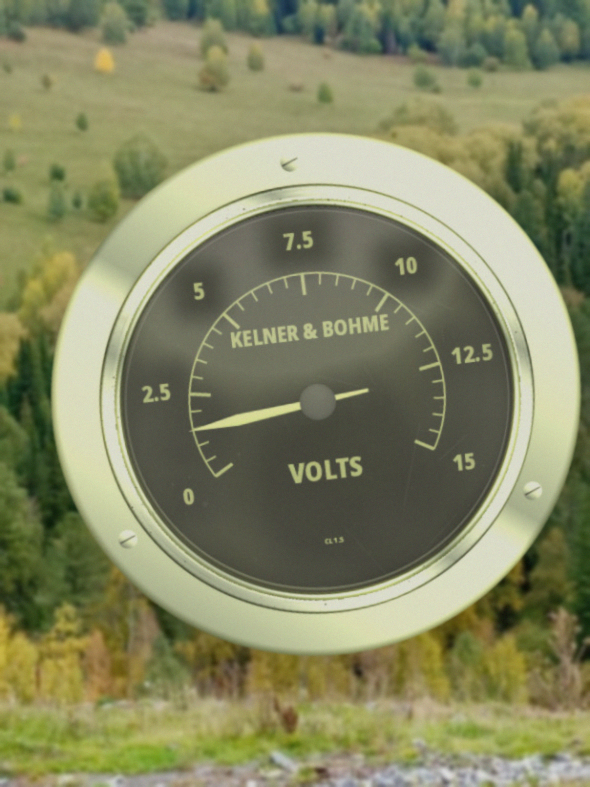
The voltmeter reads 1.5 V
